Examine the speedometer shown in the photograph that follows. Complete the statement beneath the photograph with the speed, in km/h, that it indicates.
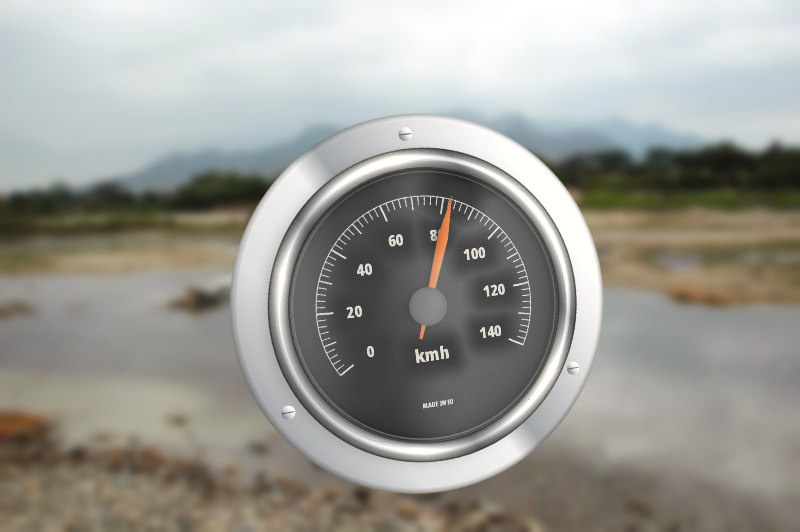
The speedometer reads 82 km/h
